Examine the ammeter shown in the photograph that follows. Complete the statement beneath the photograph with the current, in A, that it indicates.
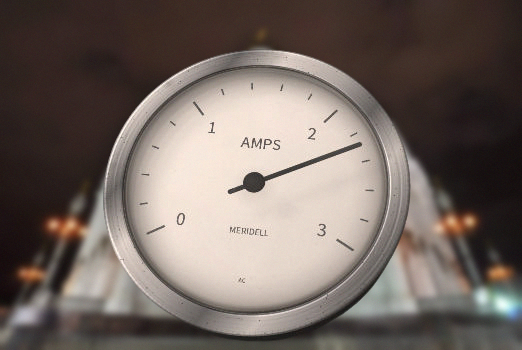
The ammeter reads 2.3 A
